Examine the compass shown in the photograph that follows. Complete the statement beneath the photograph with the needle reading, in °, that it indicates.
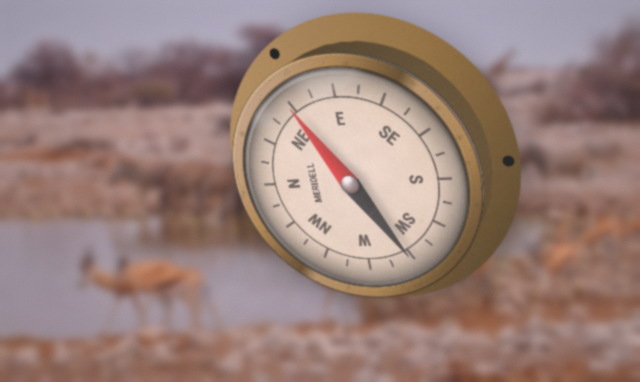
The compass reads 60 °
